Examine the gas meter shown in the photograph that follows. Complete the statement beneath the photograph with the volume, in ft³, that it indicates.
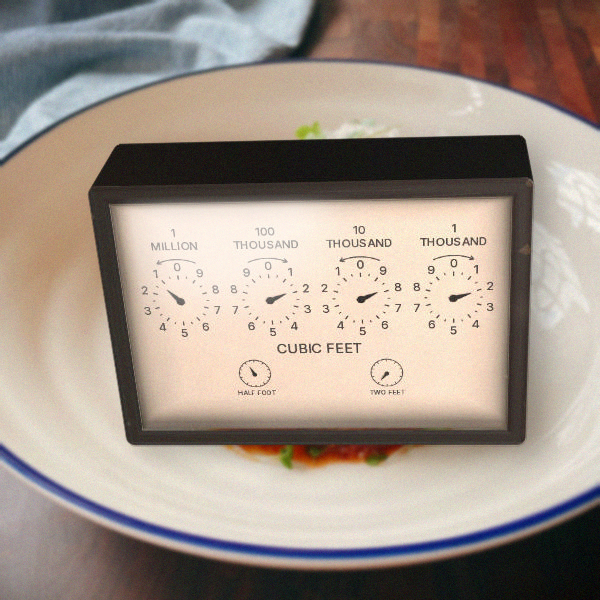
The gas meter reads 118200 ft³
